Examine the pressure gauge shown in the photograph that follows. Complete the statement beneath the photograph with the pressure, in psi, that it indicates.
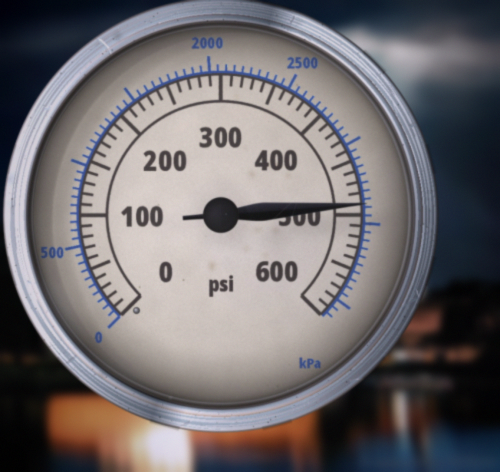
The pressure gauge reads 490 psi
